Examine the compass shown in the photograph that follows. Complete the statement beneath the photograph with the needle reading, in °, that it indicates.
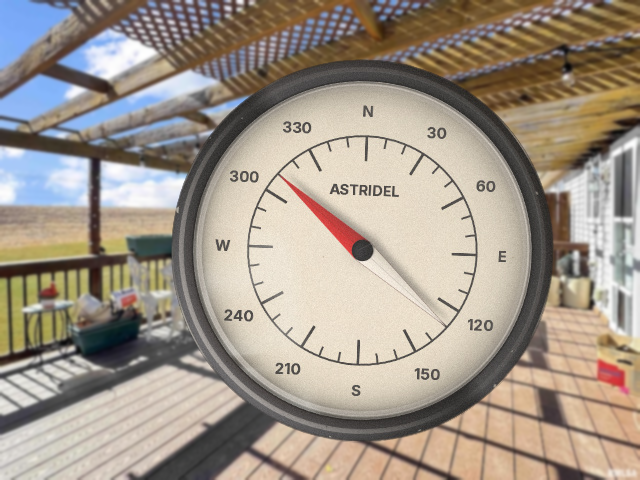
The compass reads 310 °
